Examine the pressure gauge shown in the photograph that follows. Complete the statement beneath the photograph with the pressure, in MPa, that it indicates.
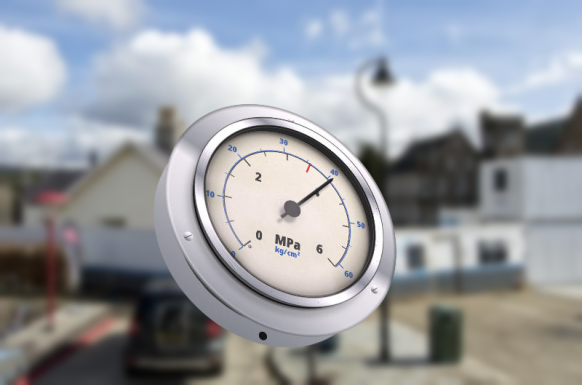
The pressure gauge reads 4 MPa
